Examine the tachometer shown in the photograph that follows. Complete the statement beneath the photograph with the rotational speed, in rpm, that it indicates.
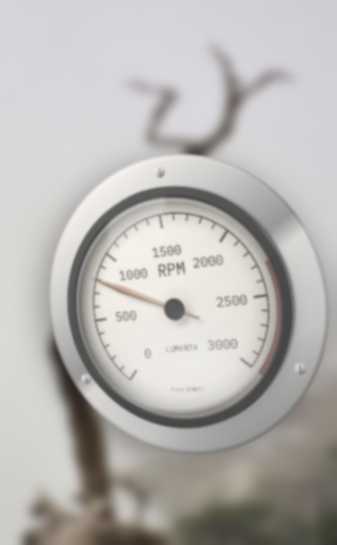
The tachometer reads 800 rpm
